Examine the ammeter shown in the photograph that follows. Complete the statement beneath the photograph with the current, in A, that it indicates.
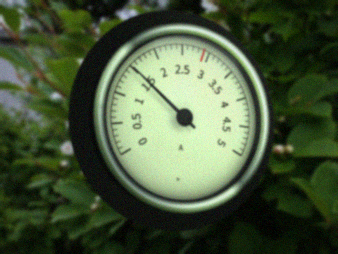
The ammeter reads 1.5 A
